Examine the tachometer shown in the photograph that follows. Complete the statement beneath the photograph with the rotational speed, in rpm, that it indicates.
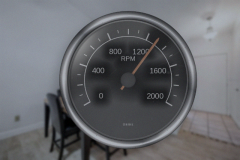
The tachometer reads 1300 rpm
